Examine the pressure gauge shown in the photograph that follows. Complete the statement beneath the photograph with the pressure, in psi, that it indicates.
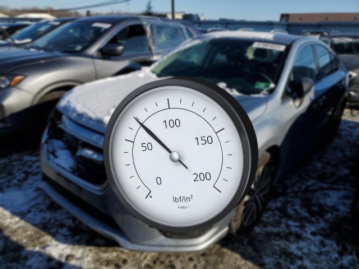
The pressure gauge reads 70 psi
